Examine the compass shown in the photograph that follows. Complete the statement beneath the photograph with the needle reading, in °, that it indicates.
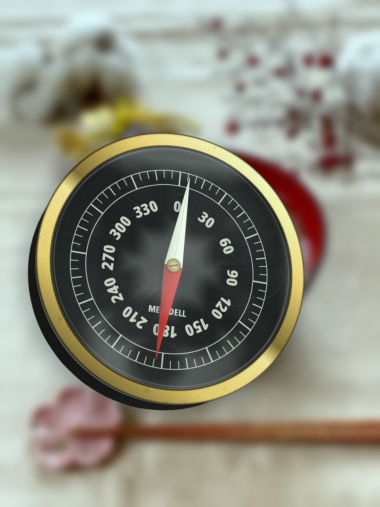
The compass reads 185 °
